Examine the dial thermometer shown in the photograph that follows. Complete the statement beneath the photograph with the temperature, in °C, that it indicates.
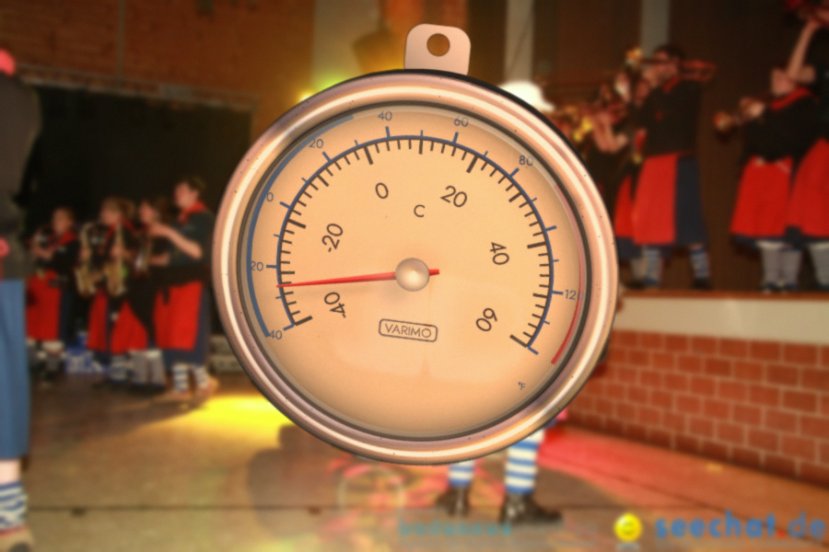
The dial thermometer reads -32 °C
